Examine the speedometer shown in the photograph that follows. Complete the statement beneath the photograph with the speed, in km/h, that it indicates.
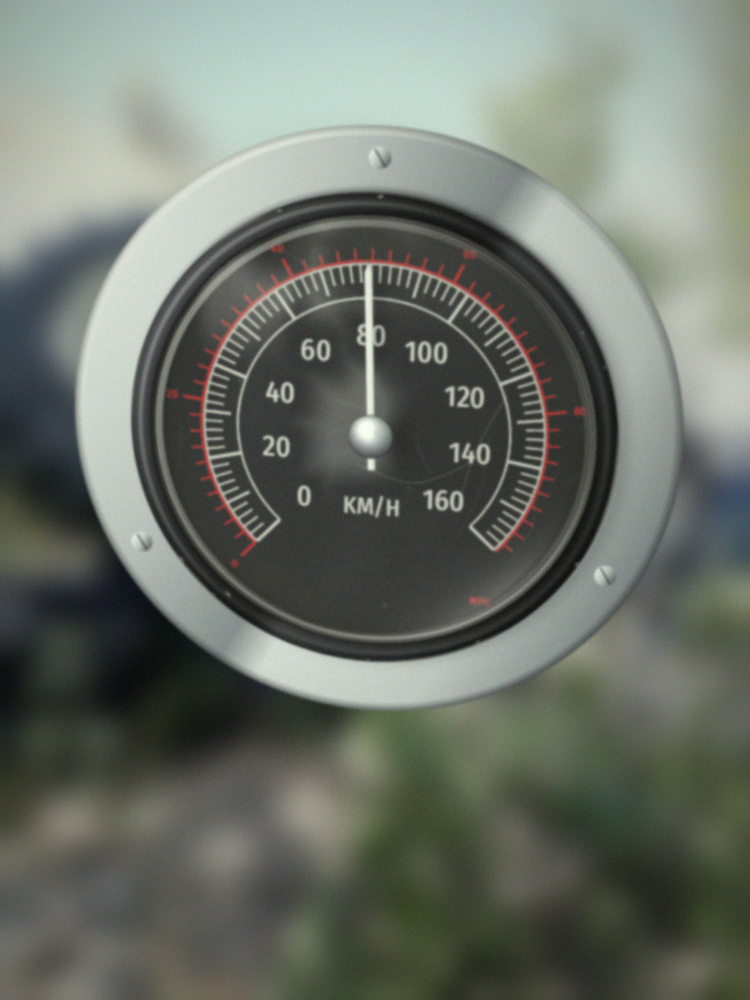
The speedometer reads 80 km/h
